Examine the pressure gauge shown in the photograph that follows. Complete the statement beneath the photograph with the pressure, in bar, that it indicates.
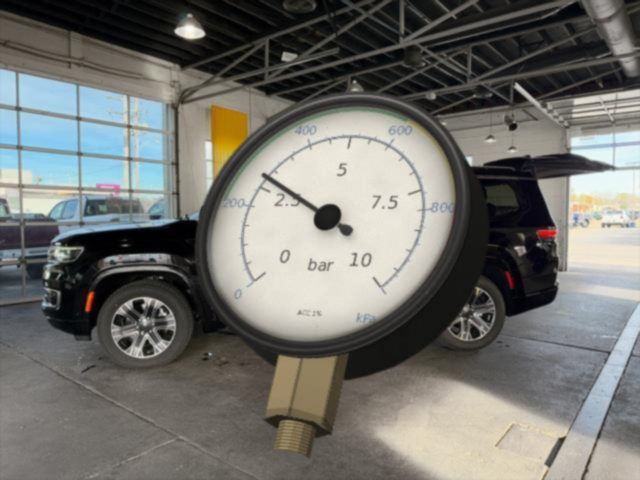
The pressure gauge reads 2.75 bar
